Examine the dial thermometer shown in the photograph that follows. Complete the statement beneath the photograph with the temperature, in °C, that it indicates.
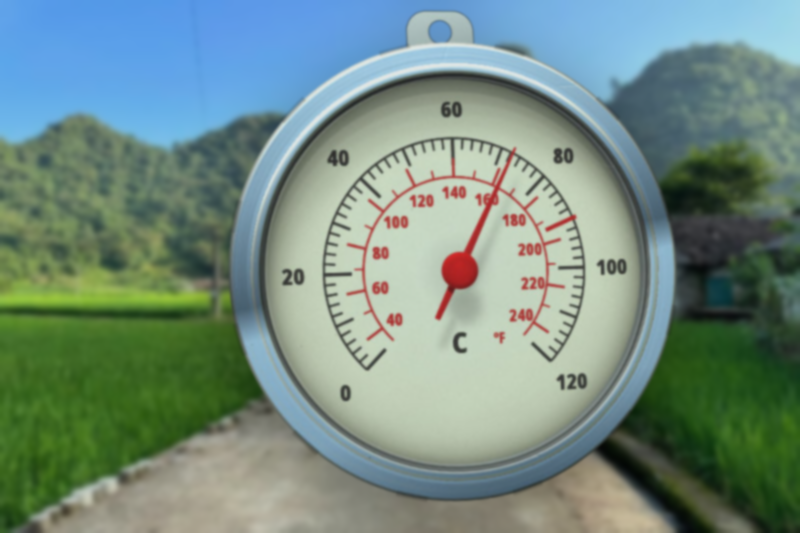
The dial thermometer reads 72 °C
